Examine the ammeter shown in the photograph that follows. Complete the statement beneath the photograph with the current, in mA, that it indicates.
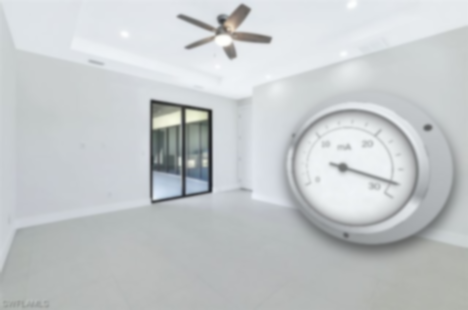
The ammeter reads 28 mA
